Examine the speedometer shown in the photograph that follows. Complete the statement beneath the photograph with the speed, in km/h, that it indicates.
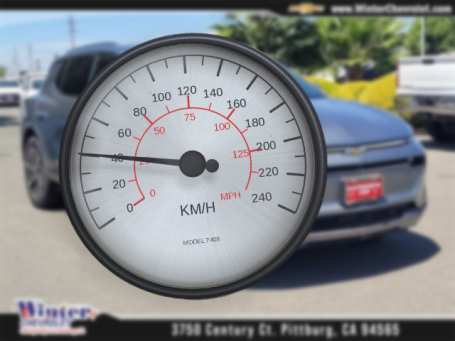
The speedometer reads 40 km/h
